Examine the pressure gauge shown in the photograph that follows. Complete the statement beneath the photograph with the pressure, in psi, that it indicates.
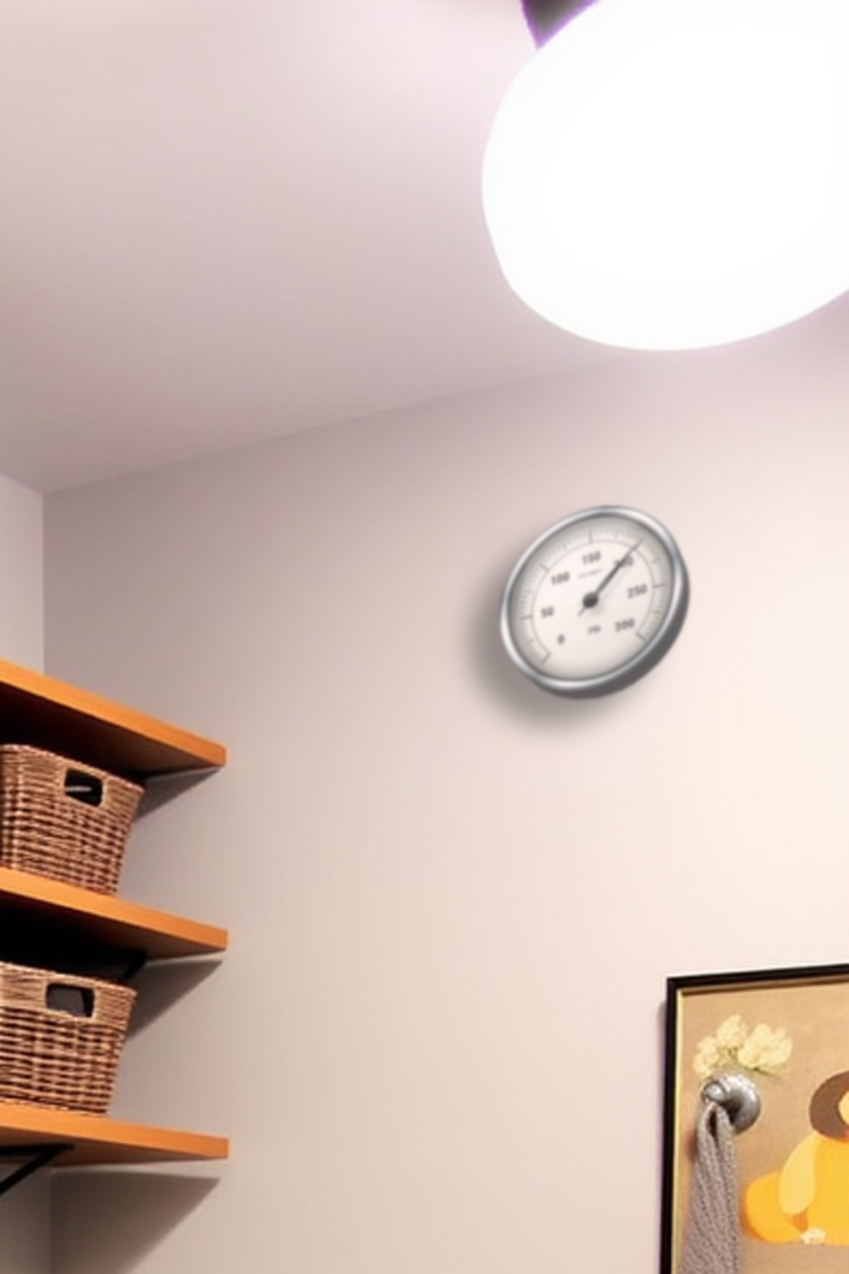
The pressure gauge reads 200 psi
